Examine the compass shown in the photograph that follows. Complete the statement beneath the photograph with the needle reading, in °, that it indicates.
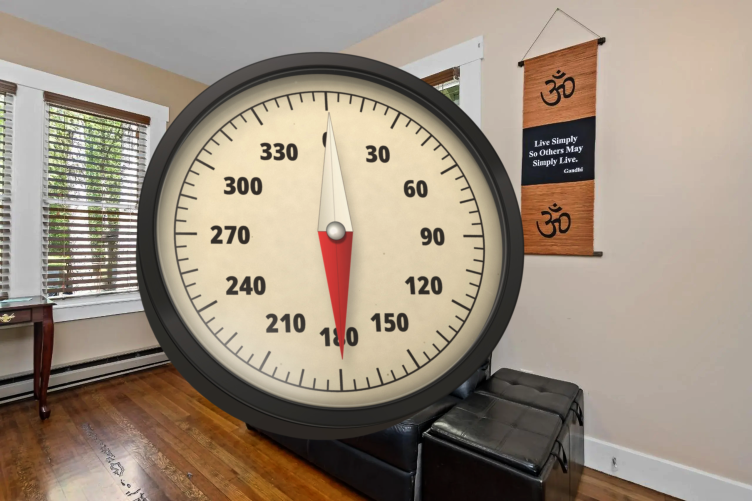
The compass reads 180 °
